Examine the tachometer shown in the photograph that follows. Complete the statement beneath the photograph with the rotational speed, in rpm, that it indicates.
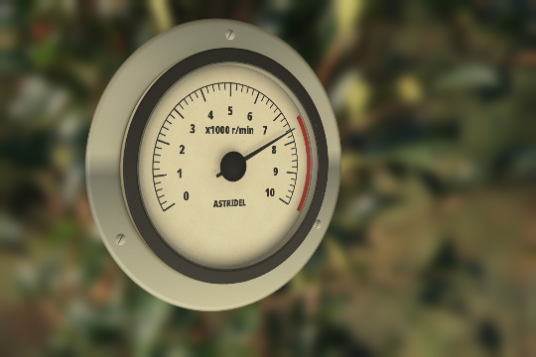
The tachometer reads 7600 rpm
